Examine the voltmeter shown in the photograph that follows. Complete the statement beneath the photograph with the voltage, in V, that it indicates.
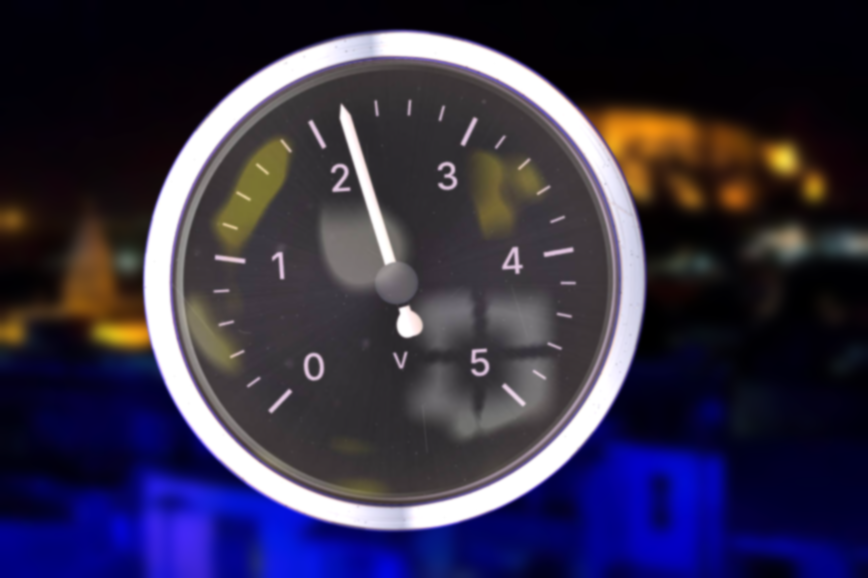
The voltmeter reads 2.2 V
